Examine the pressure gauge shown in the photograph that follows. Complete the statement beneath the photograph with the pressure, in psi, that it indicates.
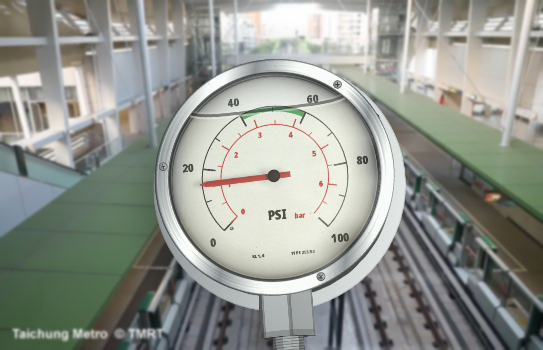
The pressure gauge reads 15 psi
